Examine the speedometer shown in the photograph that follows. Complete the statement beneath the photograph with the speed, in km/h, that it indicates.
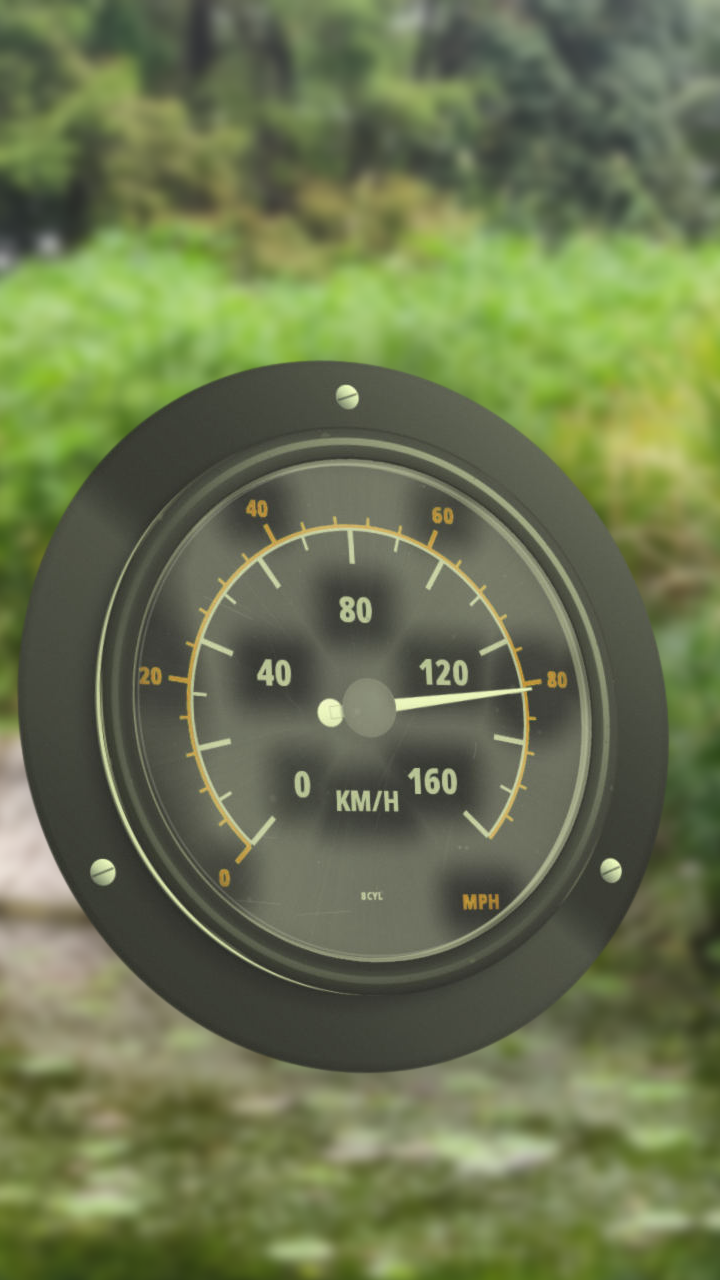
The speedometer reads 130 km/h
